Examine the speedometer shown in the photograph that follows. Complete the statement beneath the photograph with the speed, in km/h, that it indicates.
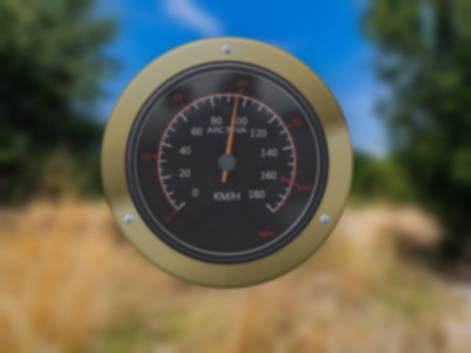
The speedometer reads 95 km/h
